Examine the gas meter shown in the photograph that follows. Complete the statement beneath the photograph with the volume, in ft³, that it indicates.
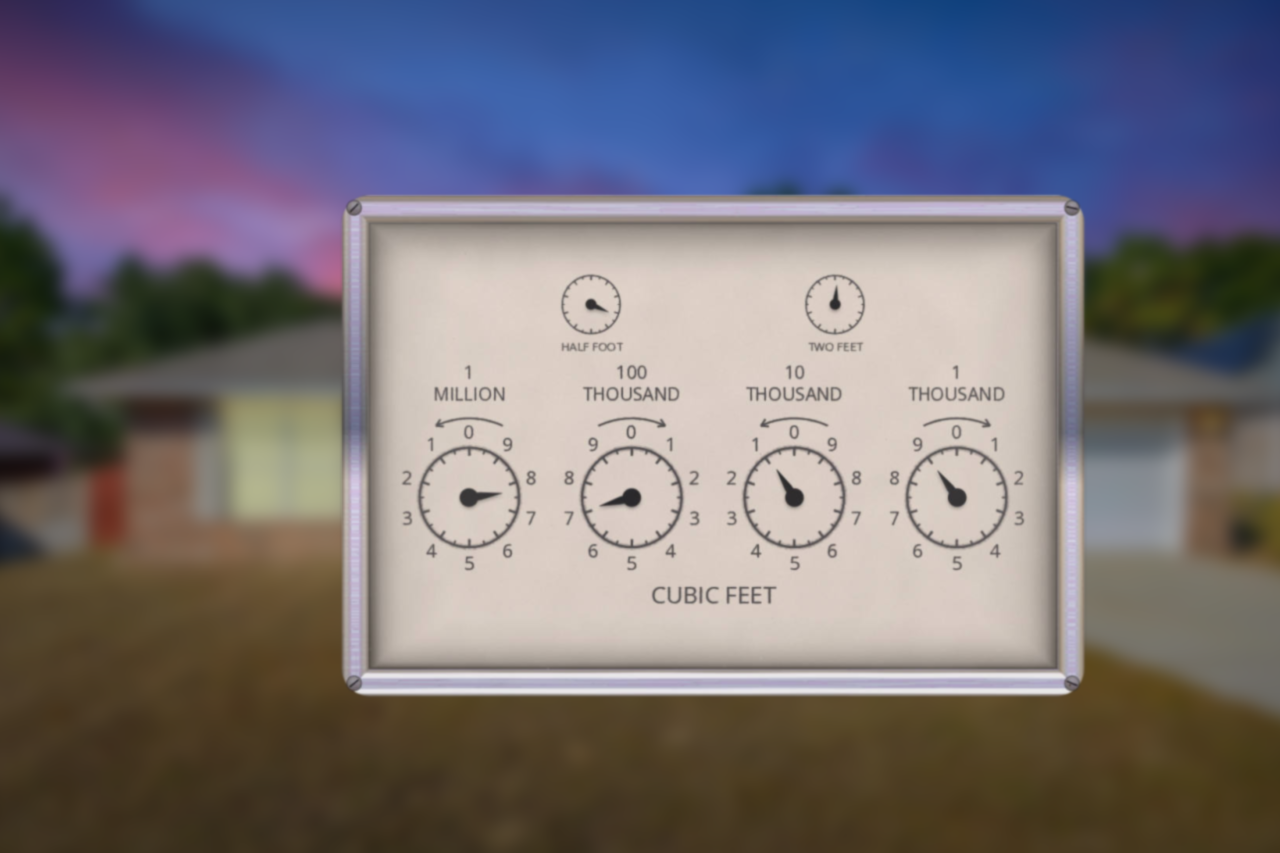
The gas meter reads 770900 ft³
